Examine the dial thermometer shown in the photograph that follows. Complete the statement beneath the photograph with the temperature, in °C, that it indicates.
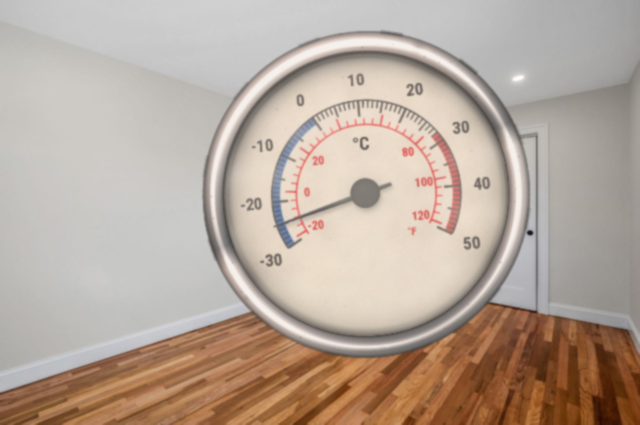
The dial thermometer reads -25 °C
